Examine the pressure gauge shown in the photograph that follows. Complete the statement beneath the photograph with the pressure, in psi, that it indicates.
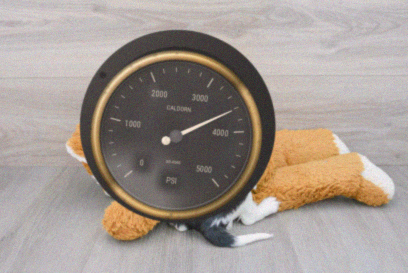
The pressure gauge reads 3600 psi
